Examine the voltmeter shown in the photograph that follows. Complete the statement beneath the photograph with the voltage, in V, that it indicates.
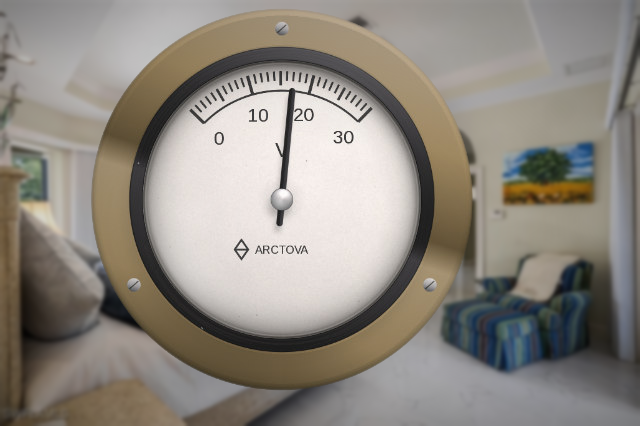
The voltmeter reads 17 V
